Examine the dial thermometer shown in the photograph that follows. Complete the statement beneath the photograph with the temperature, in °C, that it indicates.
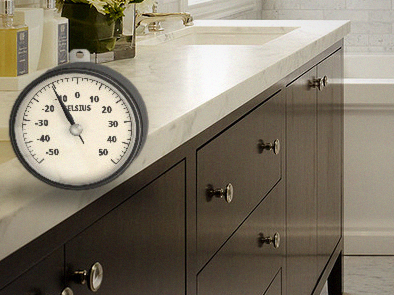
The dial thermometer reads -10 °C
